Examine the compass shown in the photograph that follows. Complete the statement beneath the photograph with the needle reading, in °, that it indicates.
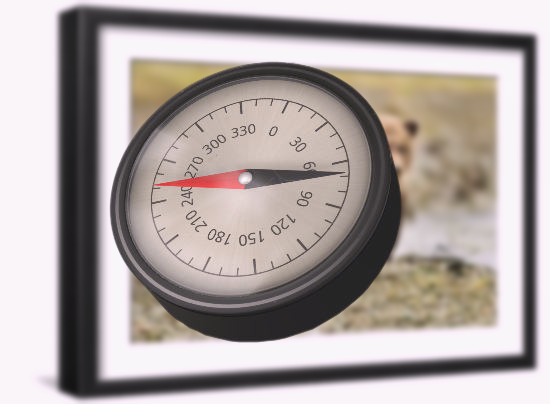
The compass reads 250 °
